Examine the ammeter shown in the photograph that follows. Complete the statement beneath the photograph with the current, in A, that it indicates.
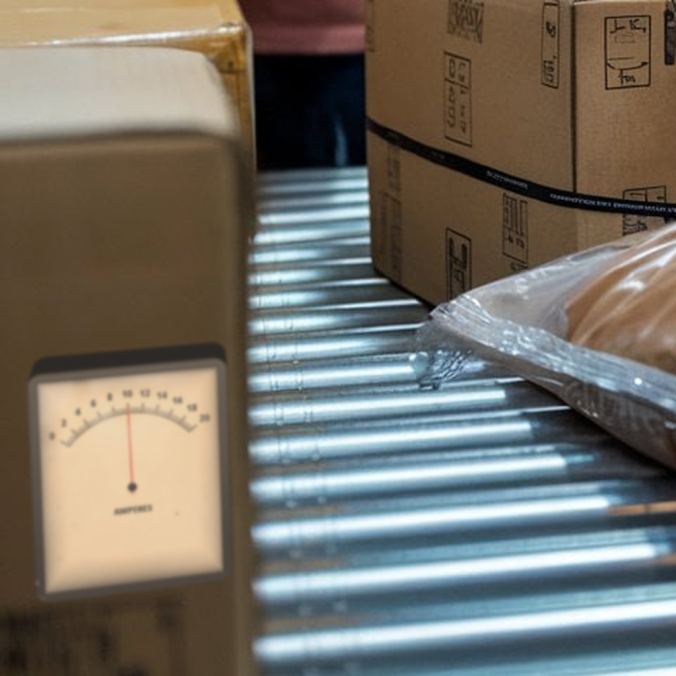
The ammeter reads 10 A
